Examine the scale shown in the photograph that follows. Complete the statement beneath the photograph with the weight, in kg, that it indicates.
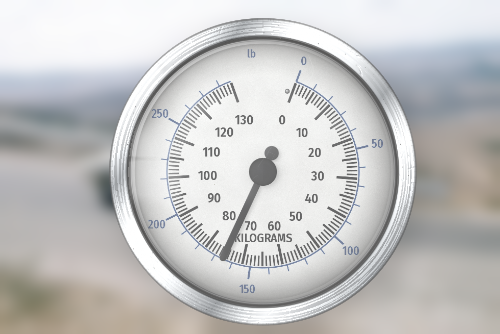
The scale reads 75 kg
